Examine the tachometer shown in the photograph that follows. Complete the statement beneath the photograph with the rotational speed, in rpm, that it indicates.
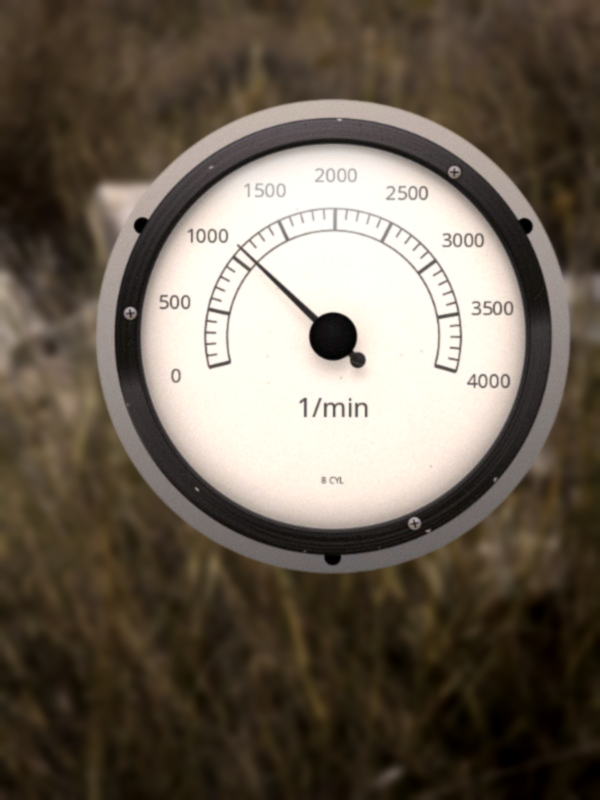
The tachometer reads 1100 rpm
